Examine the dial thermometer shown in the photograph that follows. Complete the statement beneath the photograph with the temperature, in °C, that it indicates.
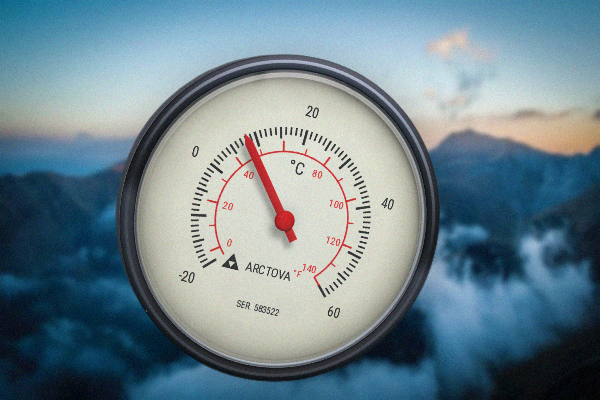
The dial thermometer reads 8 °C
